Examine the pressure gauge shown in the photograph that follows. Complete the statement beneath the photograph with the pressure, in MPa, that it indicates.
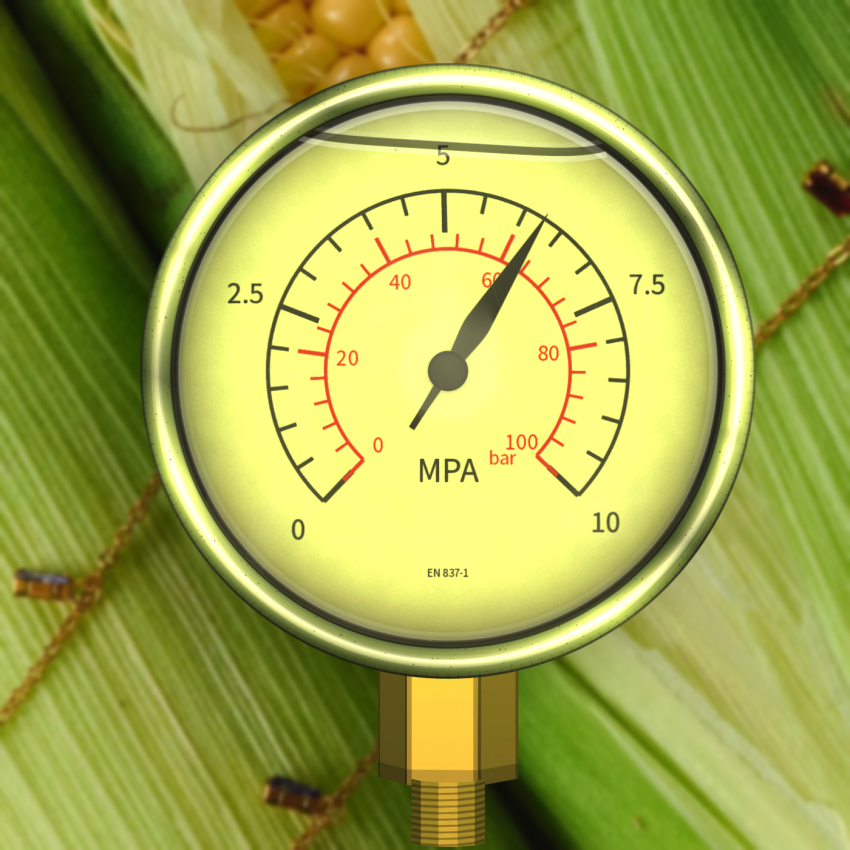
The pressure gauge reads 6.25 MPa
